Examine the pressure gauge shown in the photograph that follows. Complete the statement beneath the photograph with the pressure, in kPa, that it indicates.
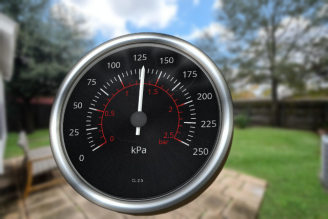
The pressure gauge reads 130 kPa
